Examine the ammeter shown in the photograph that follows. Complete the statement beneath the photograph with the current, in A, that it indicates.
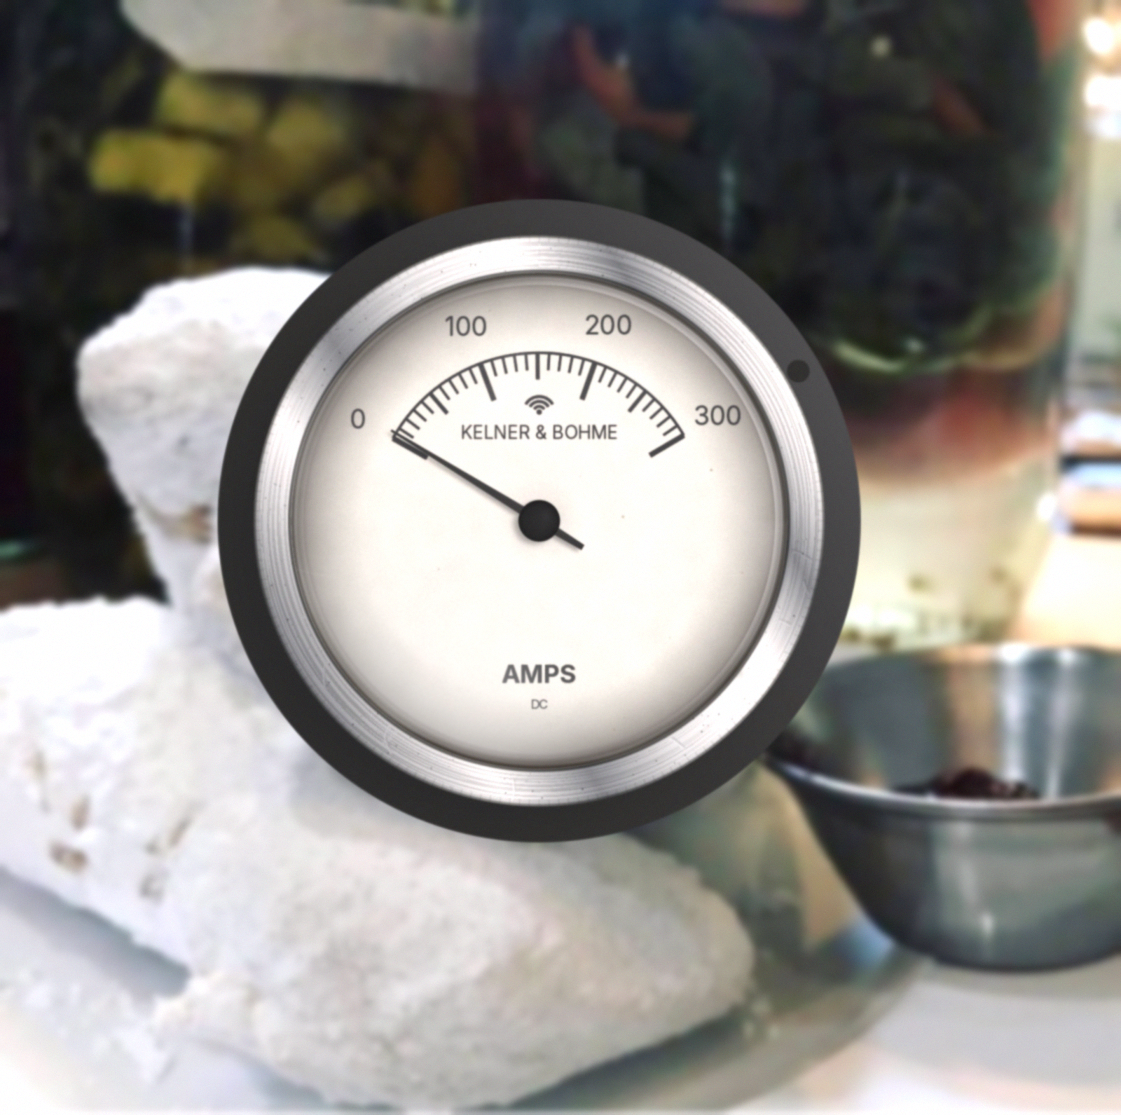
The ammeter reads 5 A
